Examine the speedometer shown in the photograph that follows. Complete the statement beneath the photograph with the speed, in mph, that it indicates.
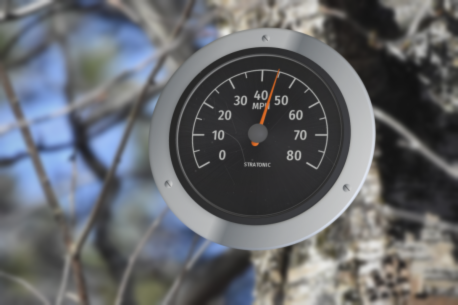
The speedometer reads 45 mph
